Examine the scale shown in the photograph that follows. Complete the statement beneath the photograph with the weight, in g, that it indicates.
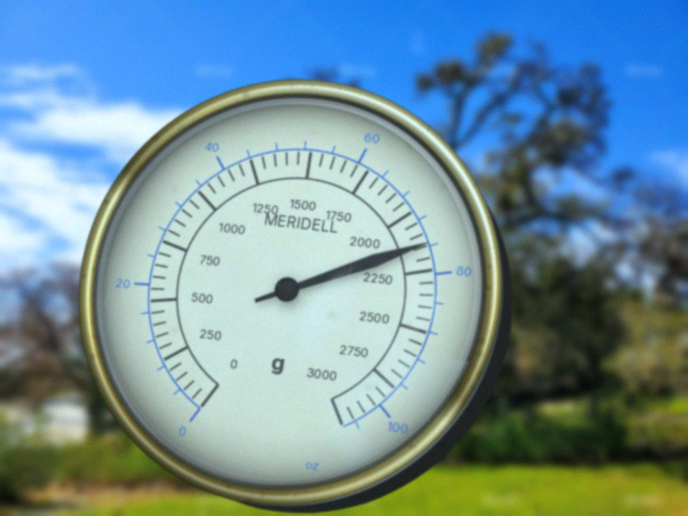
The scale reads 2150 g
